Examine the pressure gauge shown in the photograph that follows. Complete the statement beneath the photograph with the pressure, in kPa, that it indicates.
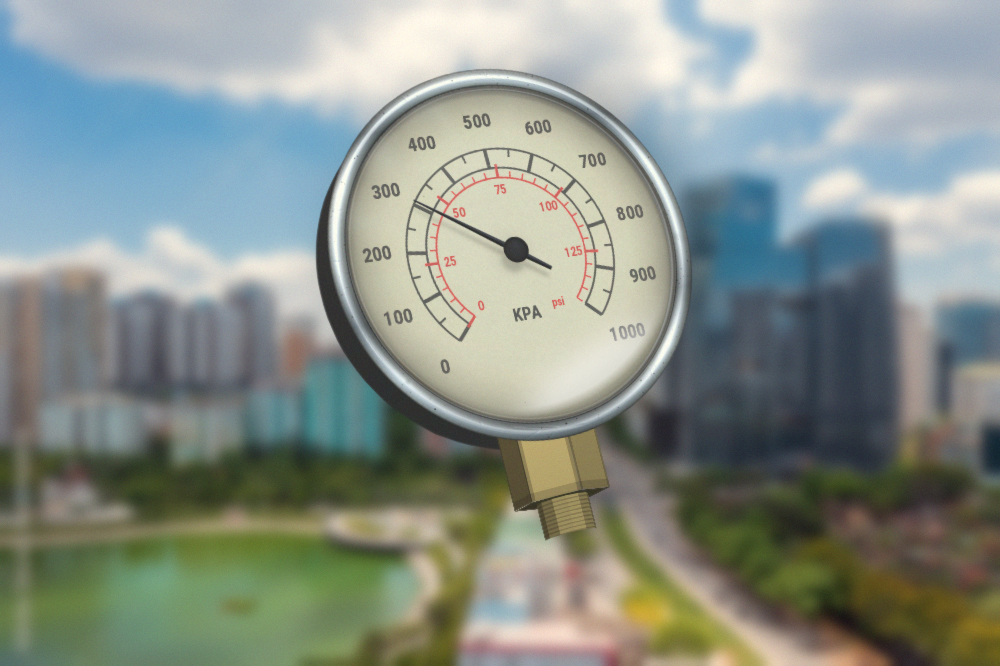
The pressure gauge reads 300 kPa
